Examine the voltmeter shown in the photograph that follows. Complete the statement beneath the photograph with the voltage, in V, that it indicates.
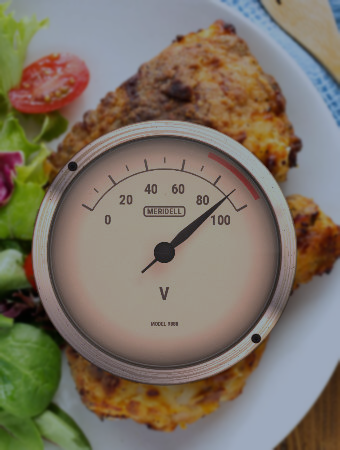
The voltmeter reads 90 V
